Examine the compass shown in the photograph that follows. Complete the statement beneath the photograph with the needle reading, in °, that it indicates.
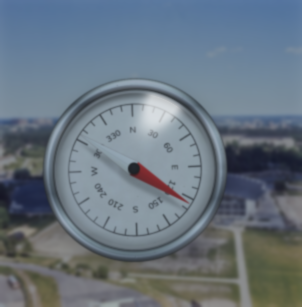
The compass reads 125 °
